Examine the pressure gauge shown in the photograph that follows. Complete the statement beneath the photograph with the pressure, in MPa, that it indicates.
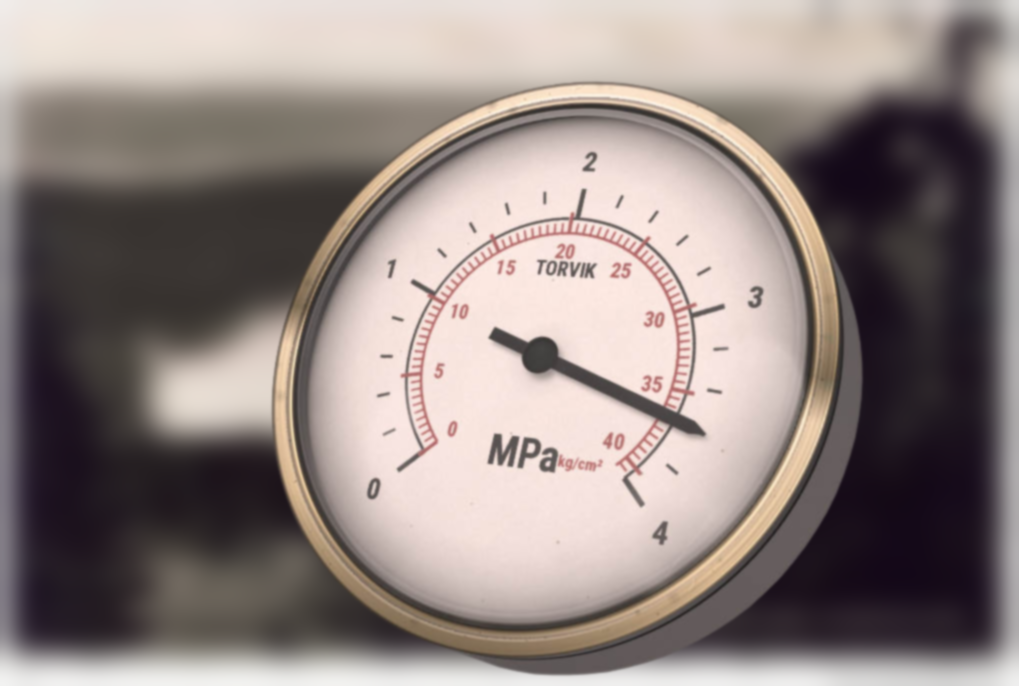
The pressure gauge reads 3.6 MPa
